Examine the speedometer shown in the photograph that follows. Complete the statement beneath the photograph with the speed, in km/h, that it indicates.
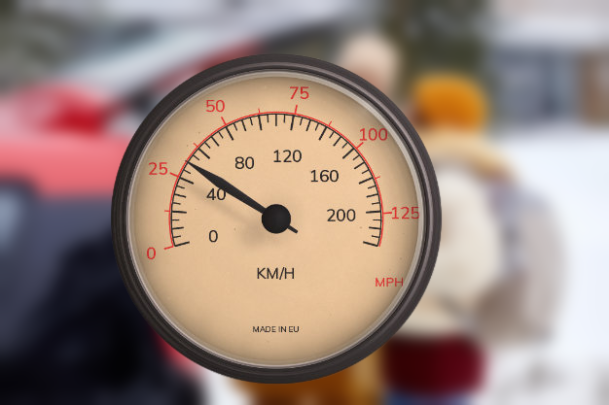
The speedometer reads 50 km/h
